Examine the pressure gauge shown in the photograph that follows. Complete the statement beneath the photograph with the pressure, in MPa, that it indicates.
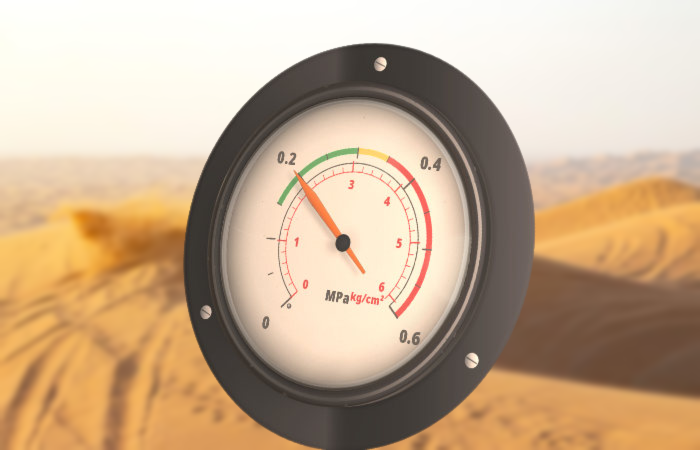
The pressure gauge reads 0.2 MPa
